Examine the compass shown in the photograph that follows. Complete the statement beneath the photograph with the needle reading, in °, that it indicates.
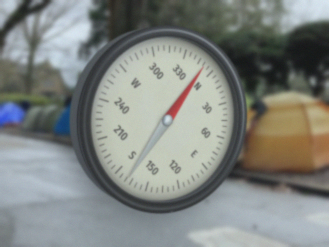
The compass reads 350 °
